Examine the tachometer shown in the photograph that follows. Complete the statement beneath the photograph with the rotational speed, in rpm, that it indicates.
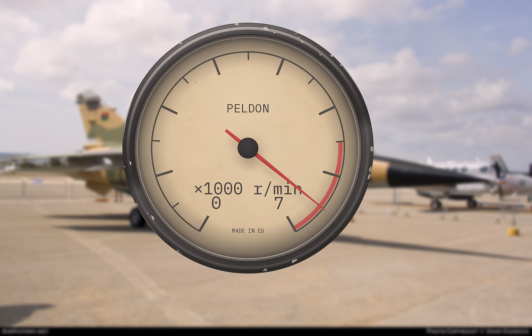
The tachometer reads 6500 rpm
